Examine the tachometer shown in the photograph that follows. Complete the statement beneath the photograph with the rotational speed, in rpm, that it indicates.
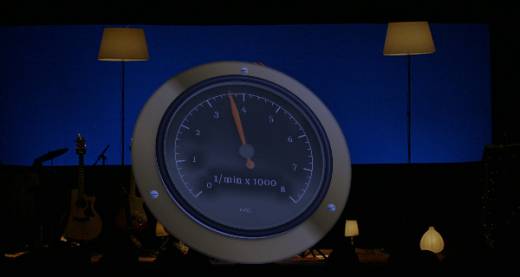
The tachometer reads 3600 rpm
